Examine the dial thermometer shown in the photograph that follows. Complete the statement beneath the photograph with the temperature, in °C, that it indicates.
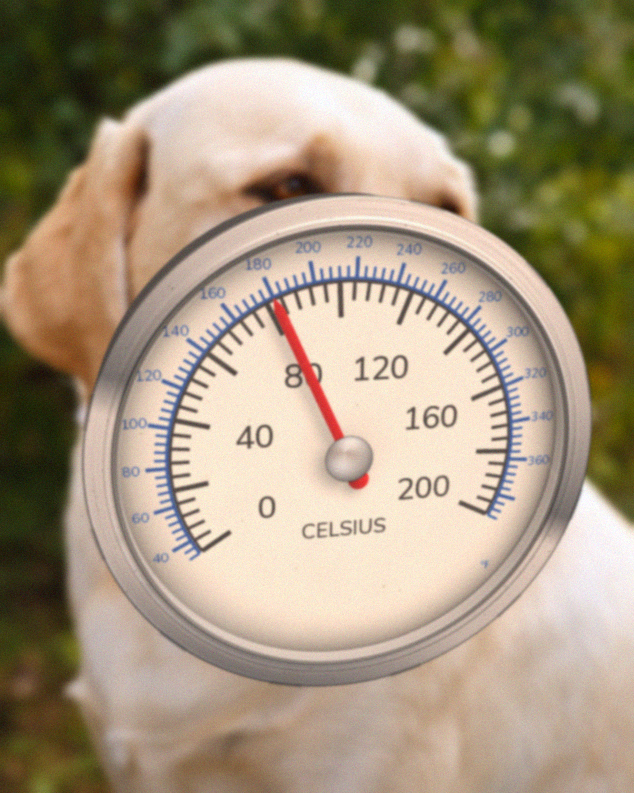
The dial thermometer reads 82 °C
